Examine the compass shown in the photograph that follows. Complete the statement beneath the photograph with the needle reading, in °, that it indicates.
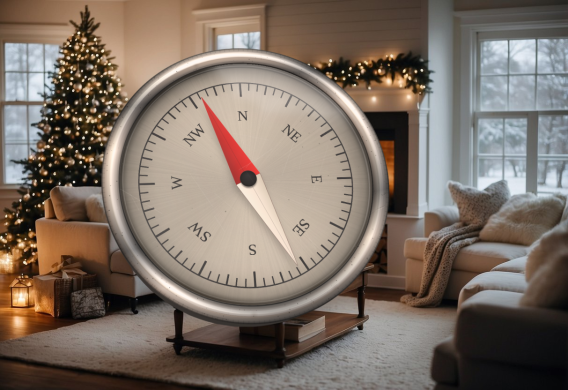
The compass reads 335 °
